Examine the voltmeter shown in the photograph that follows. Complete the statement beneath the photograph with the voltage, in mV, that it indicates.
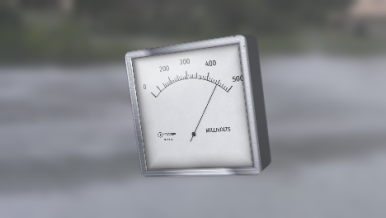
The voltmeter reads 450 mV
